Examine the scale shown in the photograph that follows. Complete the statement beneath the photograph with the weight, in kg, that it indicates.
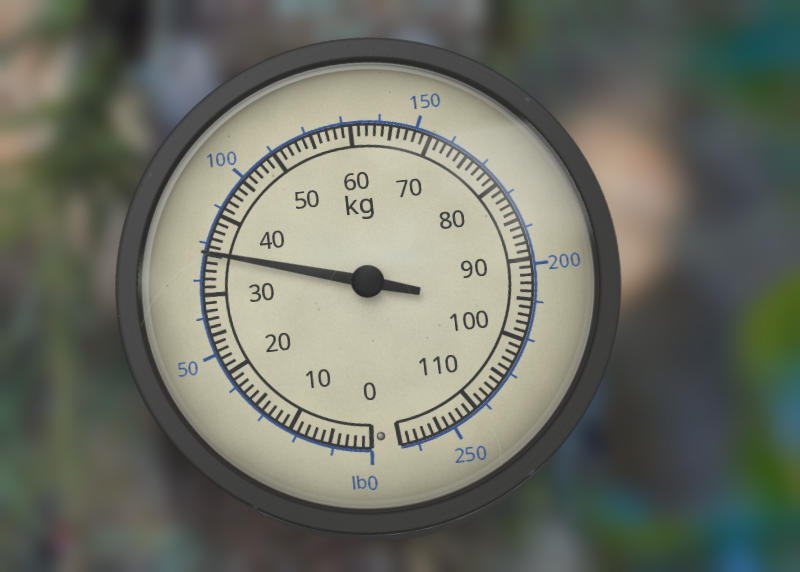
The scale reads 35 kg
